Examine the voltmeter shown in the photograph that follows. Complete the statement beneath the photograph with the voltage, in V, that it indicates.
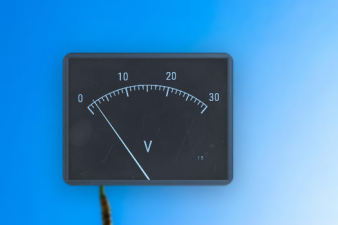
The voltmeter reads 2 V
